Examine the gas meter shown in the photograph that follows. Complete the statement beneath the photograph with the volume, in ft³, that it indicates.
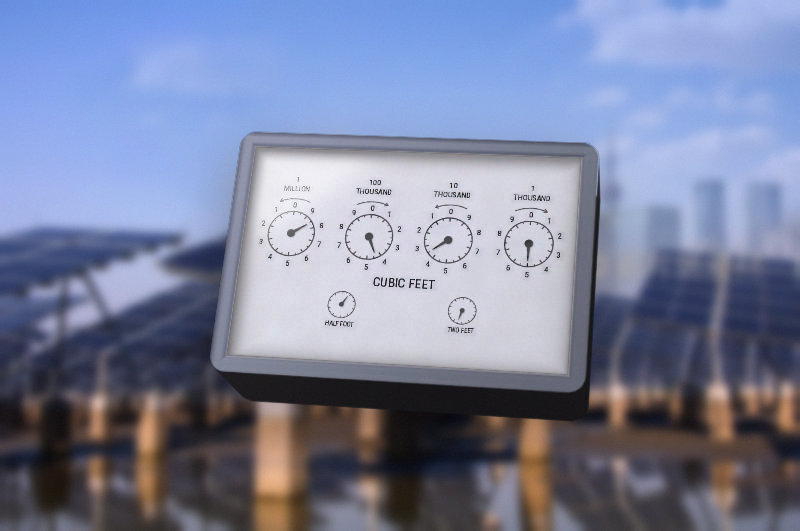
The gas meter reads 843500 ft³
